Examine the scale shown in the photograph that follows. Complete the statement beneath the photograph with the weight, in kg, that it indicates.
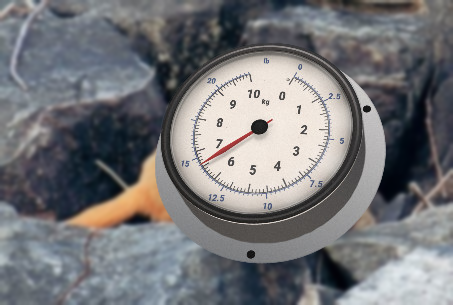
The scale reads 6.5 kg
